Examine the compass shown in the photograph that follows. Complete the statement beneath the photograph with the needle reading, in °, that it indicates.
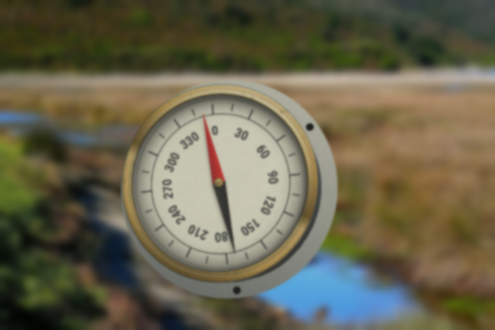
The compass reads 352.5 °
